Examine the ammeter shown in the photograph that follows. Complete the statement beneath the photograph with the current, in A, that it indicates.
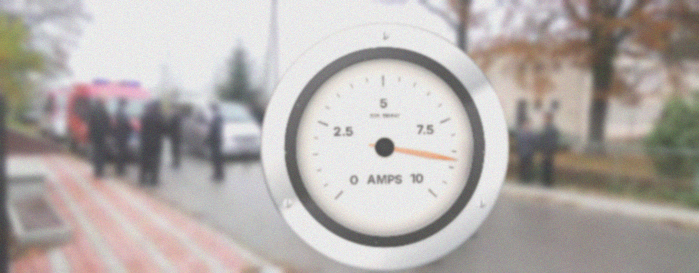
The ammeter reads 8.75 A
